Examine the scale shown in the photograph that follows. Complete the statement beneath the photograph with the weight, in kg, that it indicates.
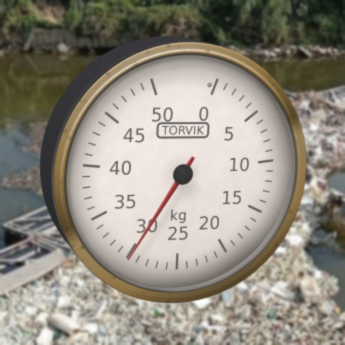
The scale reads 30 kg
